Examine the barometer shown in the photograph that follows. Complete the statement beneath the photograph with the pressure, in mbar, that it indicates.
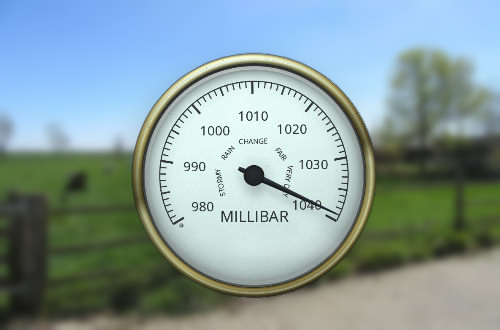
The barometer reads 1039 mbar
